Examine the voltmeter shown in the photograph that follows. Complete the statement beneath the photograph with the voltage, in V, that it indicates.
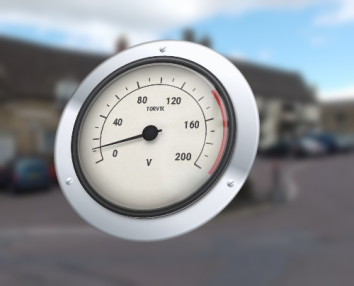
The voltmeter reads 10 V
